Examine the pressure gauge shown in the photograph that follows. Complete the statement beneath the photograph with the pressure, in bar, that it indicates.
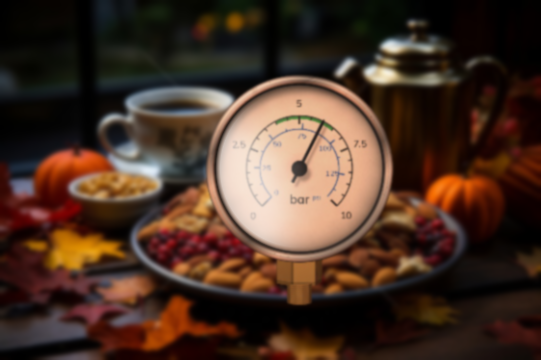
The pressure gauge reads 6 bar
